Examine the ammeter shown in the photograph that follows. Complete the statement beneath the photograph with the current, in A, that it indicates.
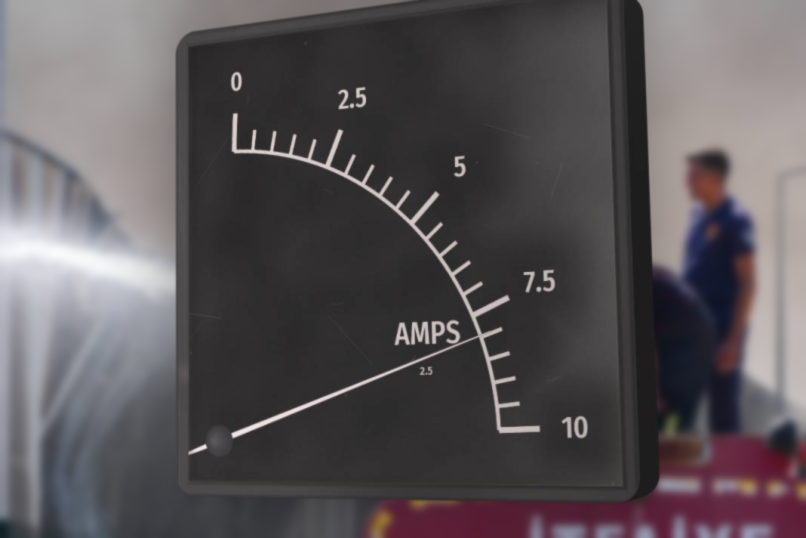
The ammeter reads 8 A
